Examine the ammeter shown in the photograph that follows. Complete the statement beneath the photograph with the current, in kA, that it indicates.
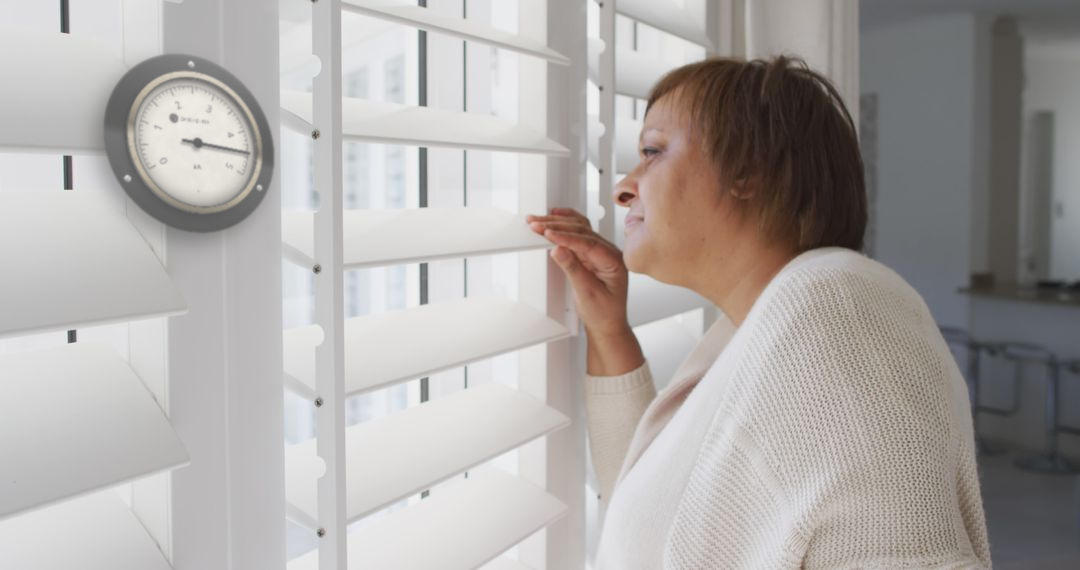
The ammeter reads 4.5 kA
